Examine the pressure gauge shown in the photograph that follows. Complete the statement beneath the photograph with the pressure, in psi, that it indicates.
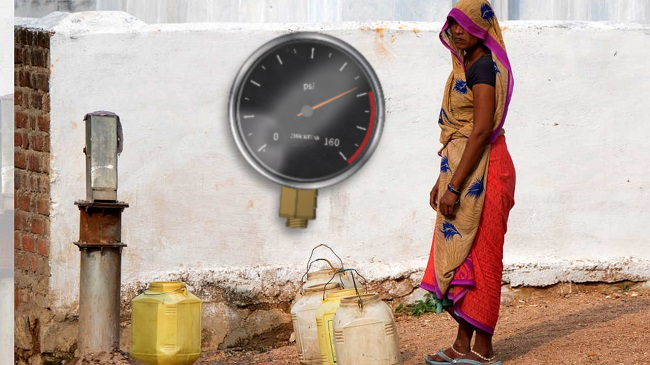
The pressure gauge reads 115 psi
